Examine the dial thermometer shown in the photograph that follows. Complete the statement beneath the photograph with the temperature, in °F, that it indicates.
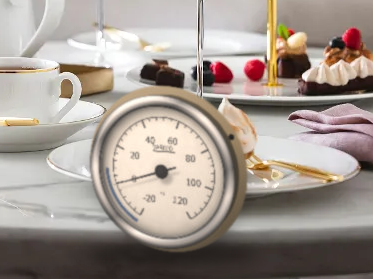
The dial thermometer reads 0 °F
